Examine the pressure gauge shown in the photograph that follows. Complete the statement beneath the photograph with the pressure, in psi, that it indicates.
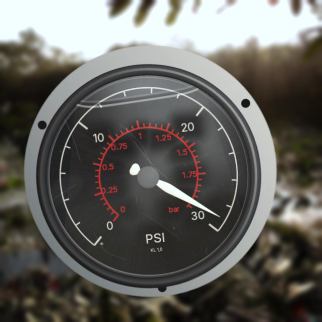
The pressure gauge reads 29 psi
